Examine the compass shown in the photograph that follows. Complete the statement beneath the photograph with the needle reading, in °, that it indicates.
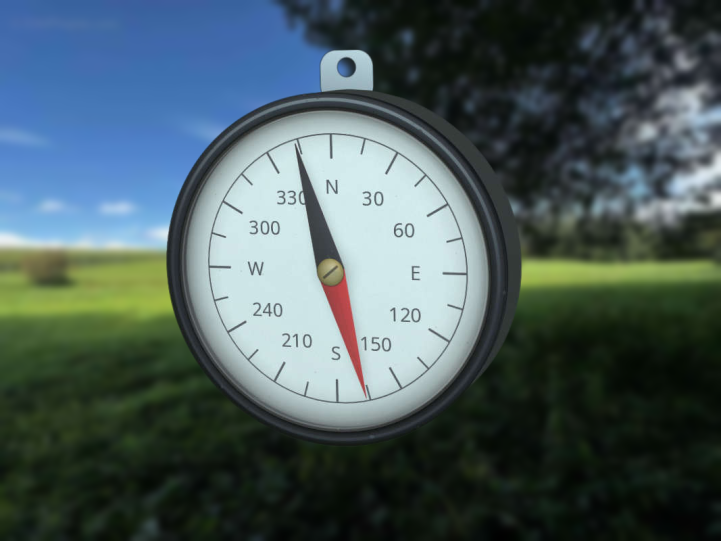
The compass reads 165 °
